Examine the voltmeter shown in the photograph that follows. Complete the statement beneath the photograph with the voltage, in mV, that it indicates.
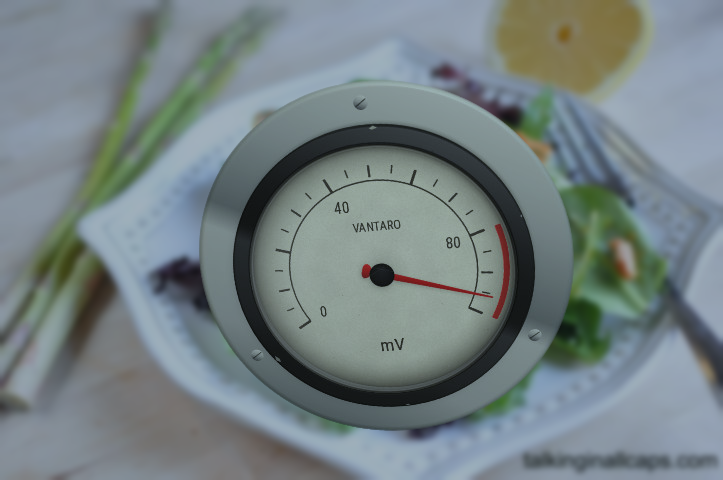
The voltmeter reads 95 mV
